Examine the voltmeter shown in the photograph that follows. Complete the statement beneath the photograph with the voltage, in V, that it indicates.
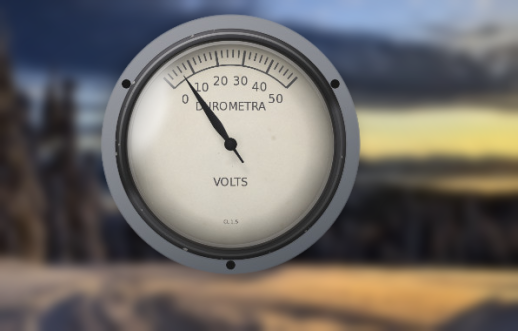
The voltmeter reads 6 V
